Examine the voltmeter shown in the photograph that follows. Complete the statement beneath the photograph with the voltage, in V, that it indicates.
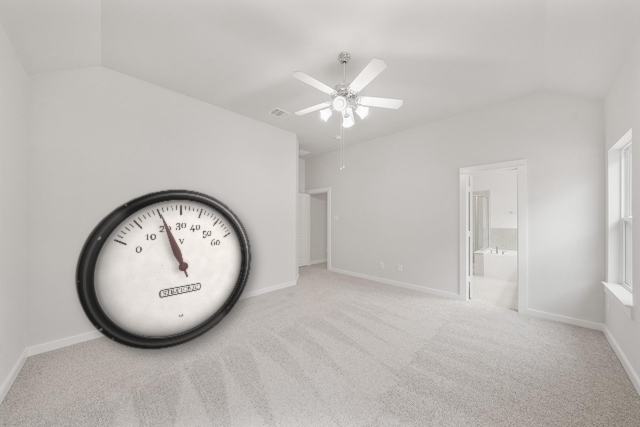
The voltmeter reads 20 V
